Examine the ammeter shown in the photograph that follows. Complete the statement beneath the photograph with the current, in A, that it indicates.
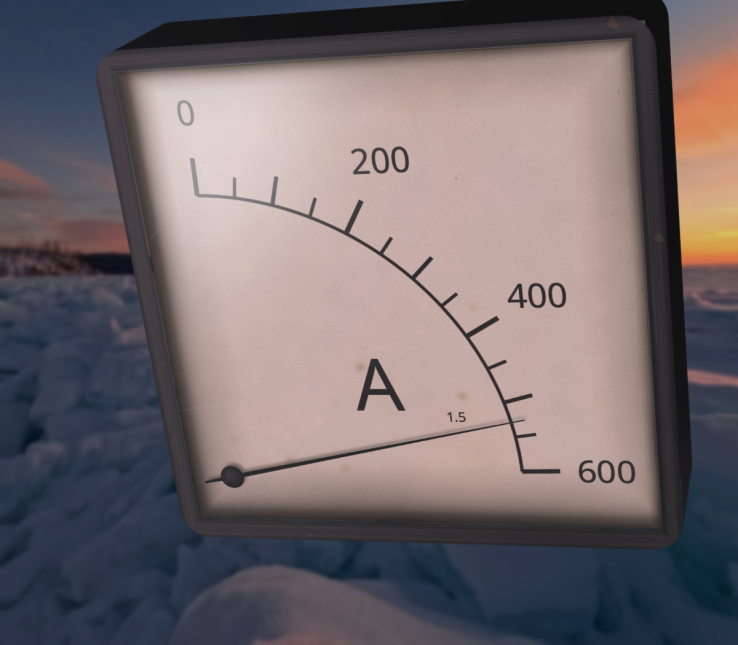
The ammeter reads 525 A
